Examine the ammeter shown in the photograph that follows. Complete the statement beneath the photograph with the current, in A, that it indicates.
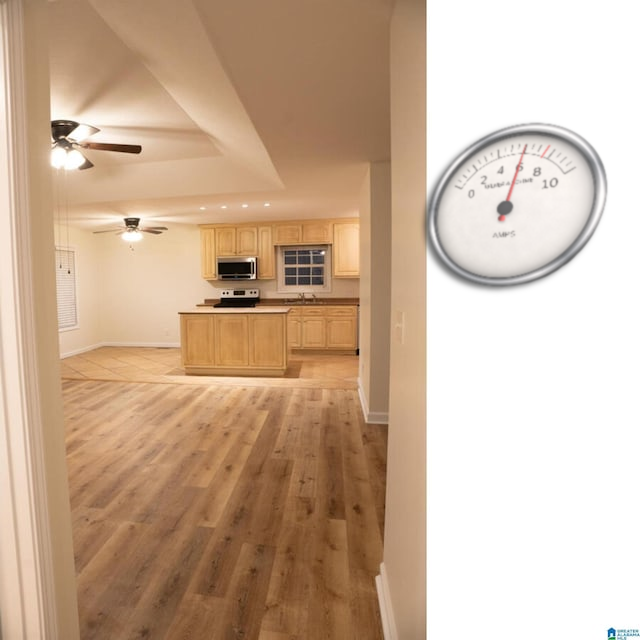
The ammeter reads 6 A
